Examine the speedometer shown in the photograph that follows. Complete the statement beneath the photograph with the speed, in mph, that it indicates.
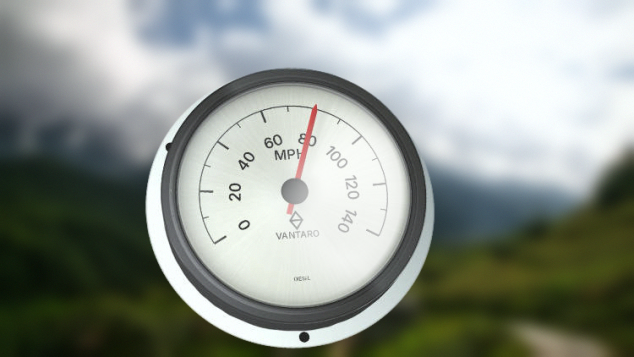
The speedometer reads 80 mph
